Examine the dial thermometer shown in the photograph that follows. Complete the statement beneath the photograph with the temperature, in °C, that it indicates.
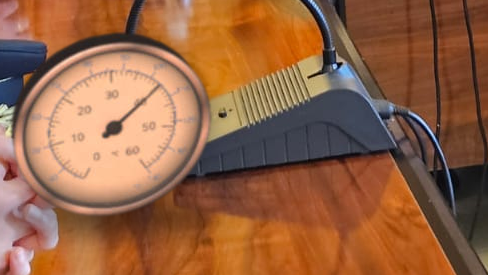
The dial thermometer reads 40 °C
